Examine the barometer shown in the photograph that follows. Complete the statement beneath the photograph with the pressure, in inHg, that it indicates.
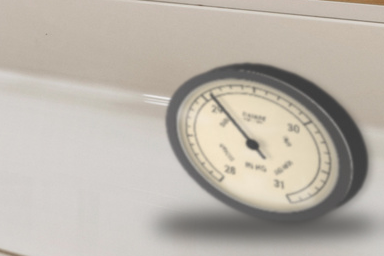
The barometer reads 29.1 inHg
